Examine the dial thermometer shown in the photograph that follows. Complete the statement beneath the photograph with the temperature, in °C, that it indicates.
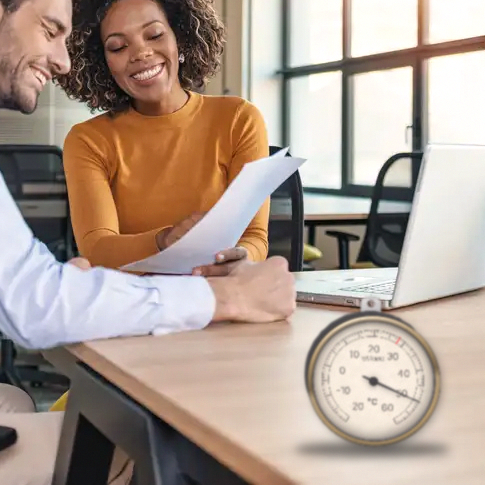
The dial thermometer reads 50 °C
